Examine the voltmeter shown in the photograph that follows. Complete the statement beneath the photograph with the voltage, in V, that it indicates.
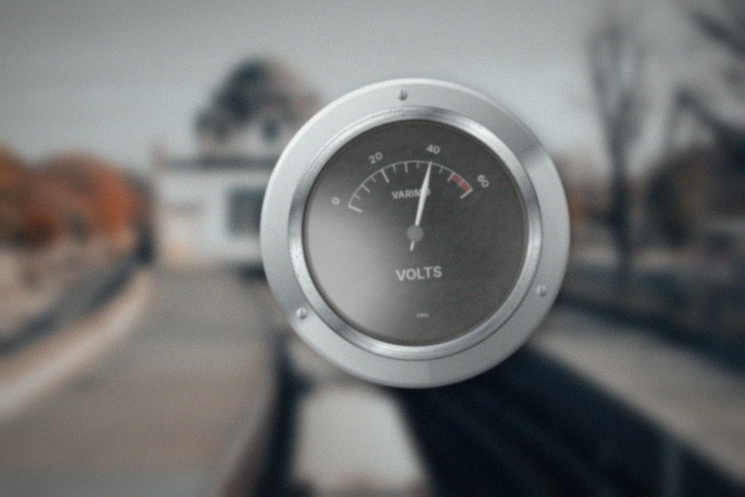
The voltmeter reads 40 V
